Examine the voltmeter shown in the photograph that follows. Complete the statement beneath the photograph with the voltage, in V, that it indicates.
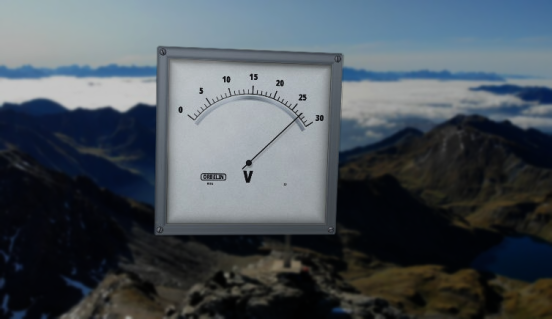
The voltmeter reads 27 V
